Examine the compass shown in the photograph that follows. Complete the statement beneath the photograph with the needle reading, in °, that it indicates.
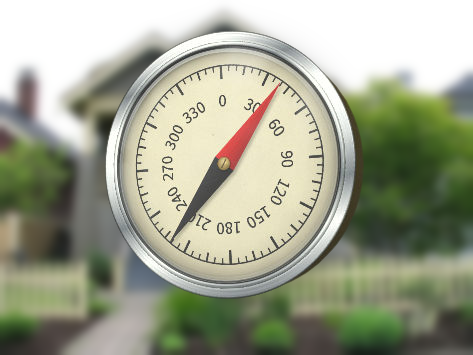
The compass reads 40 °
